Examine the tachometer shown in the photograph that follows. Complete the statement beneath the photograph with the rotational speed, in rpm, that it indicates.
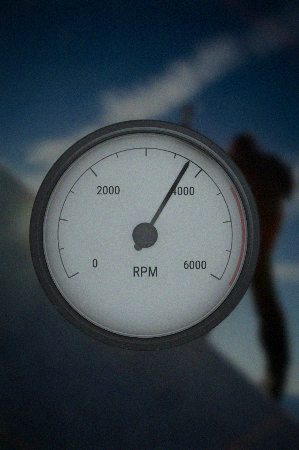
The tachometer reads 3750 rpm
